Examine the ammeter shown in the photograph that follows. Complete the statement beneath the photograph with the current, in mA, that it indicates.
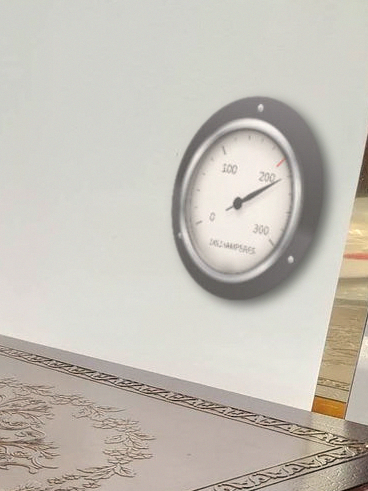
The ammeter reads 220 mA
